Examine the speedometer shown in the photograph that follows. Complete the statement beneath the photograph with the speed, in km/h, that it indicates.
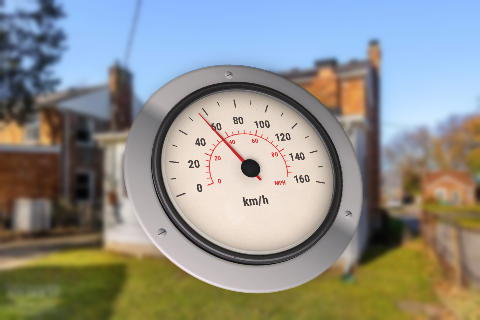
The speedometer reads 55 km/h
